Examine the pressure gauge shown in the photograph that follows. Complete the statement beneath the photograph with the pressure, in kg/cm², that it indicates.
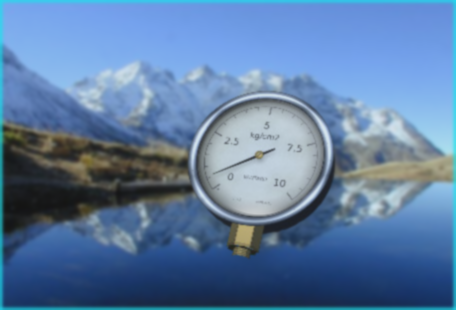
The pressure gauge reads 0.5 kg/cm²
